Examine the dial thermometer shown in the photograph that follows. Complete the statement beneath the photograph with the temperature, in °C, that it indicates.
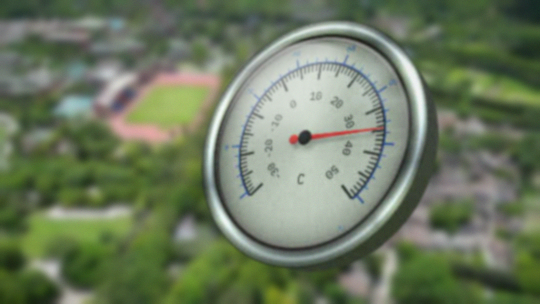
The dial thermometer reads 35 °C
